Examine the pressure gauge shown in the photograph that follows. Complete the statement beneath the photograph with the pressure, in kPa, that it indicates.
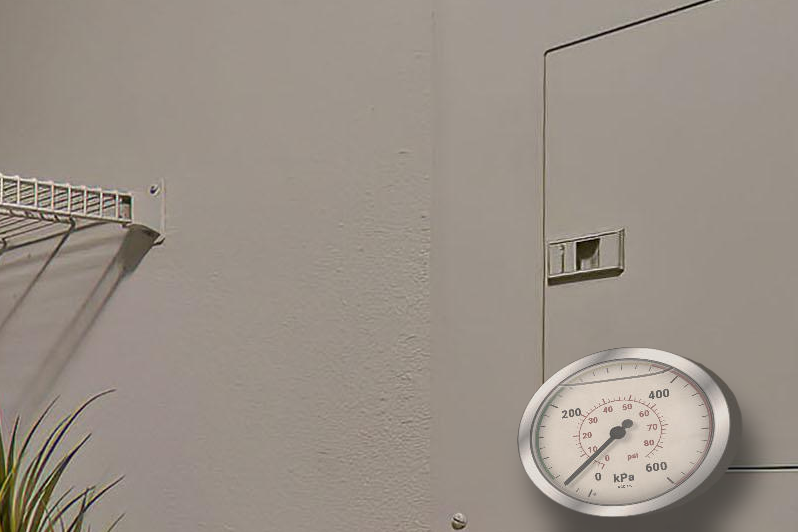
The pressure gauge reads 40 kPa
